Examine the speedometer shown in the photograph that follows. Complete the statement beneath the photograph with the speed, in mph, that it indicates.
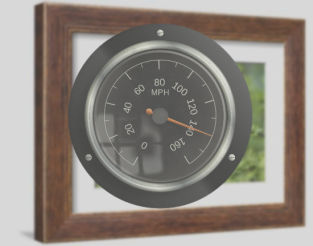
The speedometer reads 140 mph
